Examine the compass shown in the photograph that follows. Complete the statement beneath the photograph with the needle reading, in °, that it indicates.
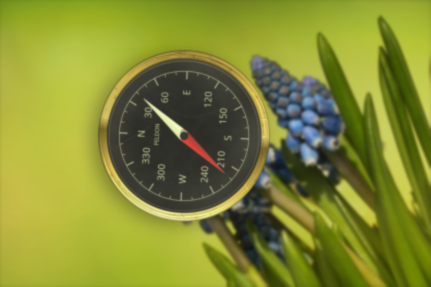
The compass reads 220 °
